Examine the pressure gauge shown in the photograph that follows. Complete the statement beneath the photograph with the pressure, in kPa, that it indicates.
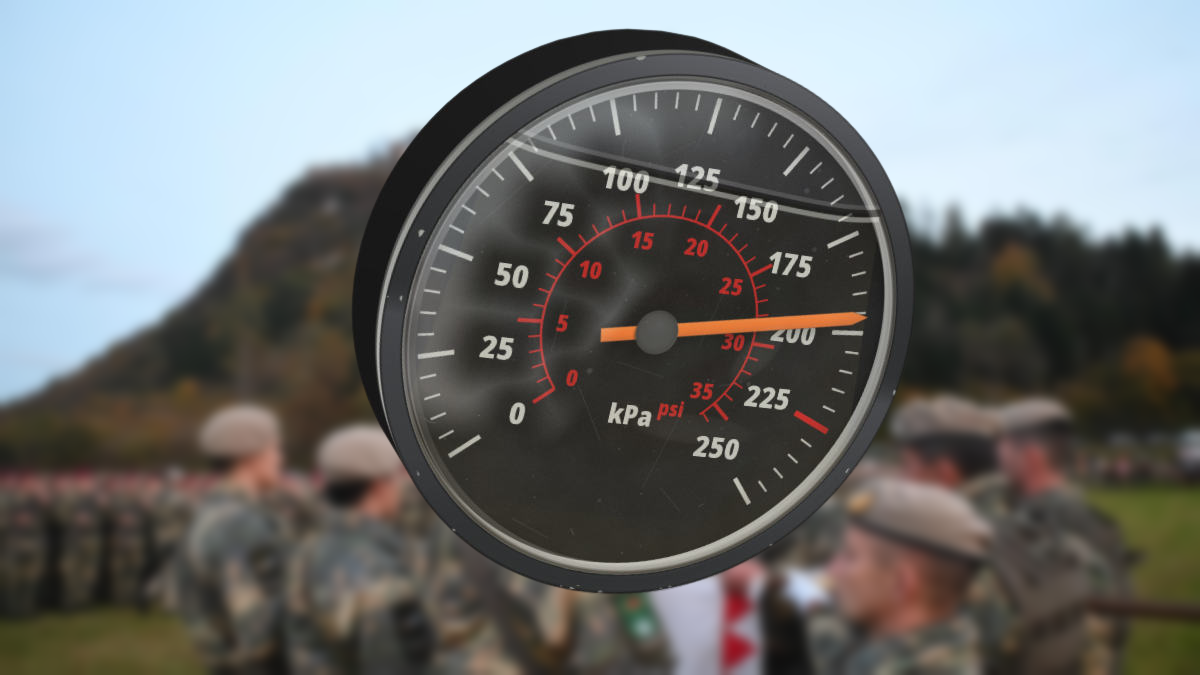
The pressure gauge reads 195 kPa
